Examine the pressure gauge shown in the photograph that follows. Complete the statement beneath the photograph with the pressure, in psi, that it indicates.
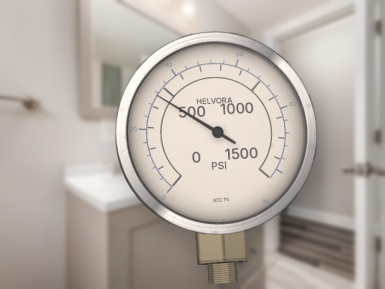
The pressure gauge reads 450 psi
